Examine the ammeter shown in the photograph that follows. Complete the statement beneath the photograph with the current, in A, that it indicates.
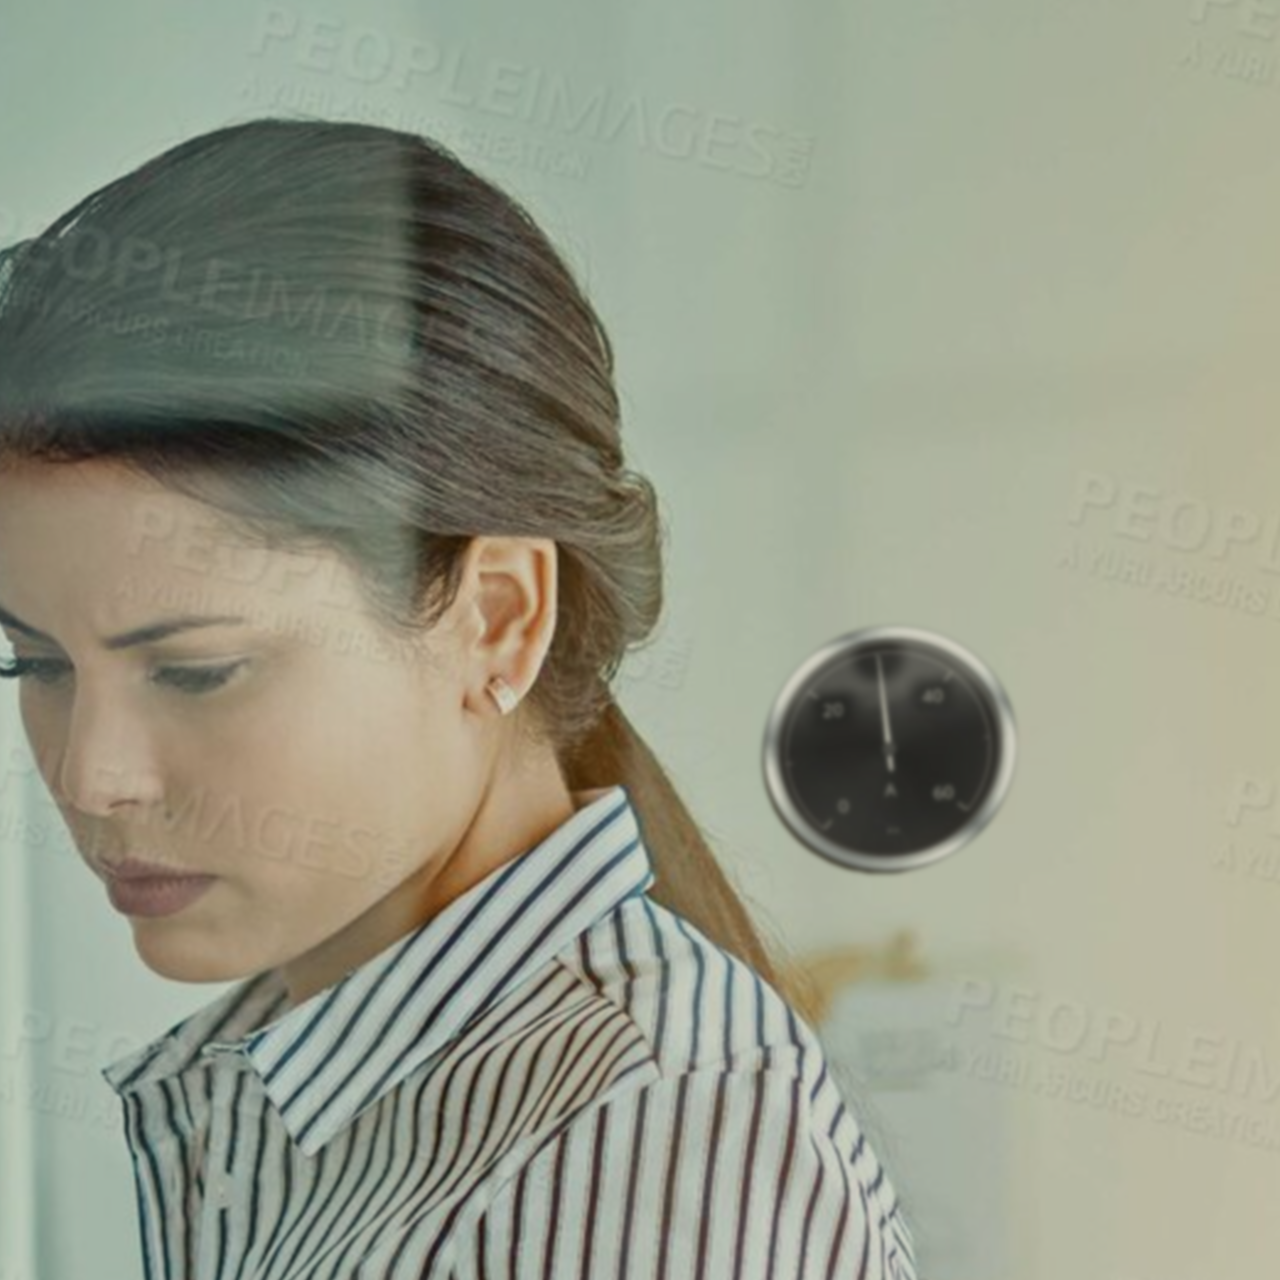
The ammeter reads 30 A
